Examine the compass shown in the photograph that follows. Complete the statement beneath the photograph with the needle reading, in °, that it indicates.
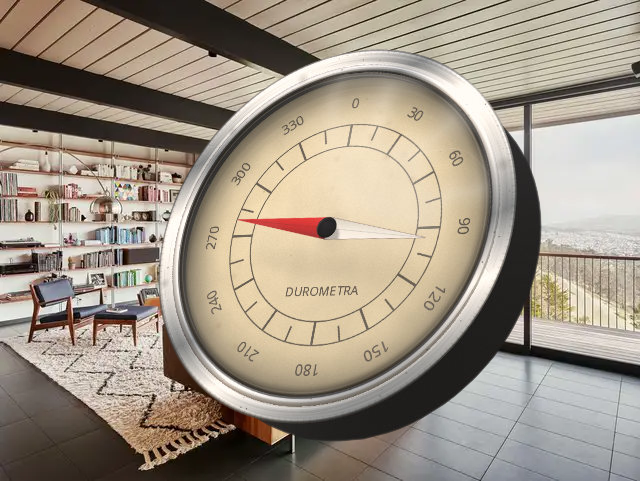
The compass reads 277.5 °
